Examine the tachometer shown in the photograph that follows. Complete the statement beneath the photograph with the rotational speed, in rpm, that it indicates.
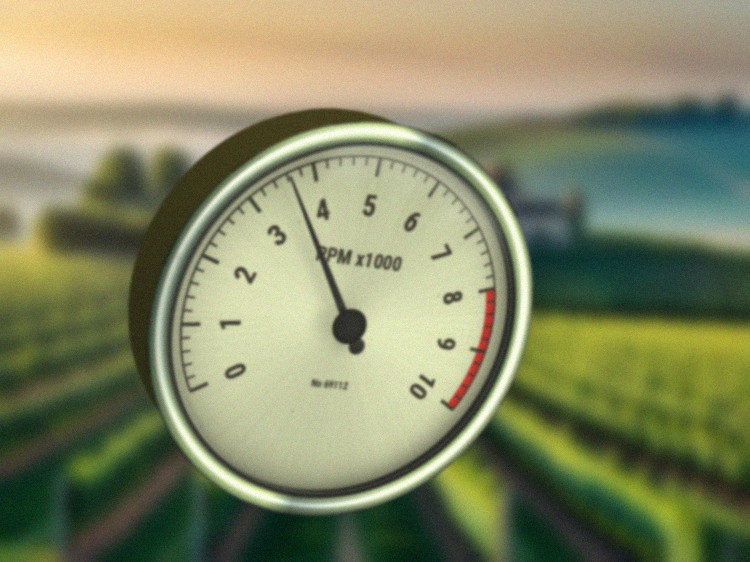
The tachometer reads 3600 rpm
